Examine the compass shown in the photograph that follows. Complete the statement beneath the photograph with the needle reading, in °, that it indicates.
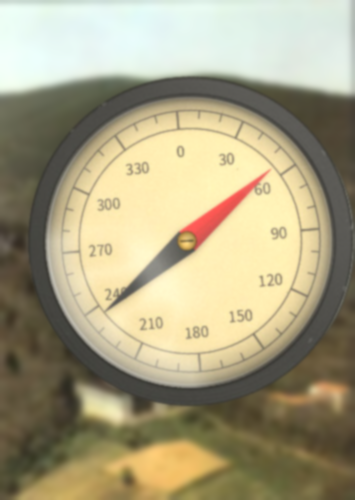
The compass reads 55 °
